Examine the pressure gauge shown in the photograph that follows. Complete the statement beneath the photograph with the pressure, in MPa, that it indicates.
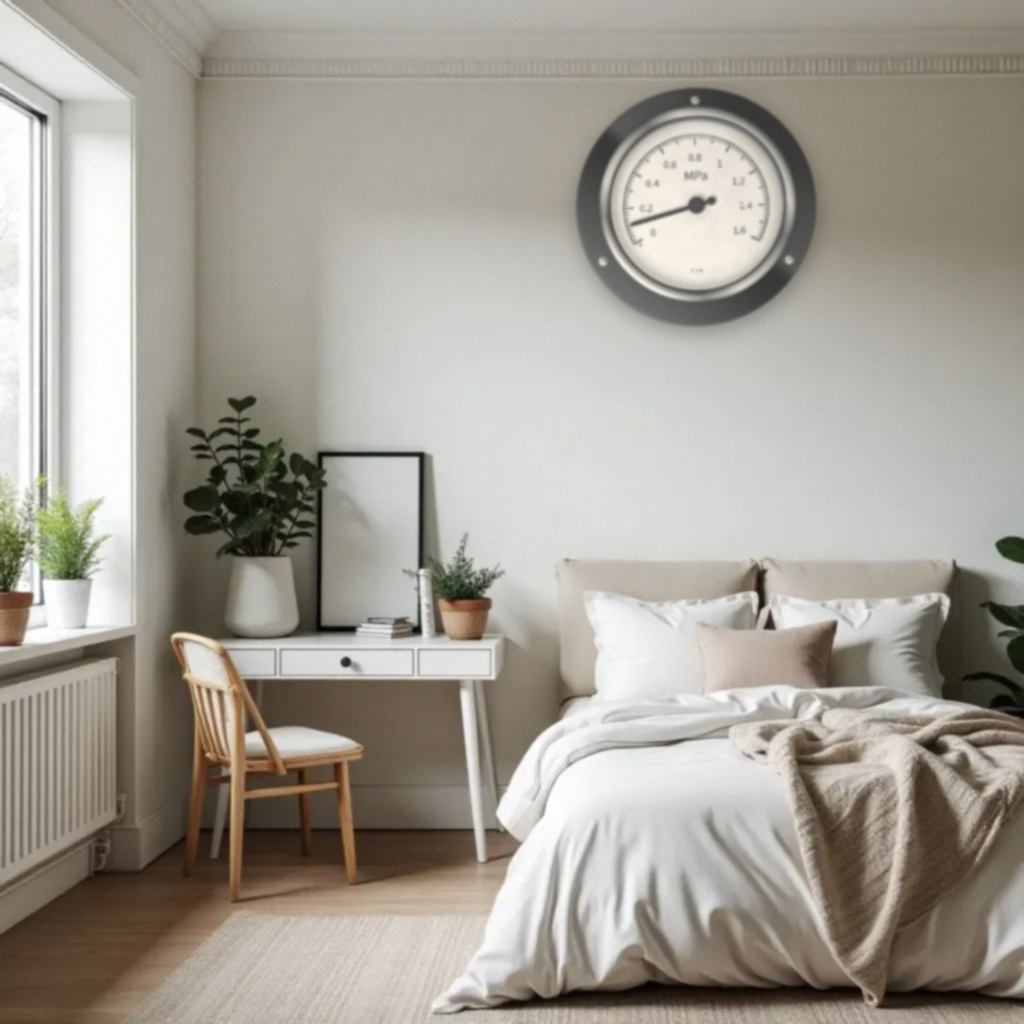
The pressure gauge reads 0.1 MPa
